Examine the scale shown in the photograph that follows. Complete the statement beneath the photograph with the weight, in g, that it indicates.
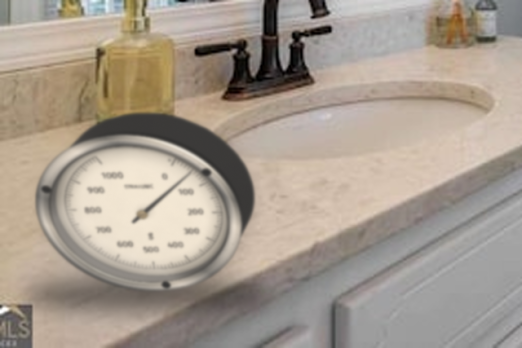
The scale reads 50 g
